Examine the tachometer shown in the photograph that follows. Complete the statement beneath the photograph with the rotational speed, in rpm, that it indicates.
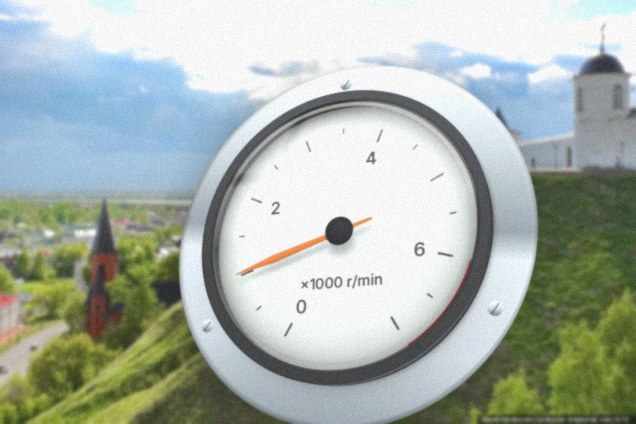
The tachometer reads 1000 rpm
